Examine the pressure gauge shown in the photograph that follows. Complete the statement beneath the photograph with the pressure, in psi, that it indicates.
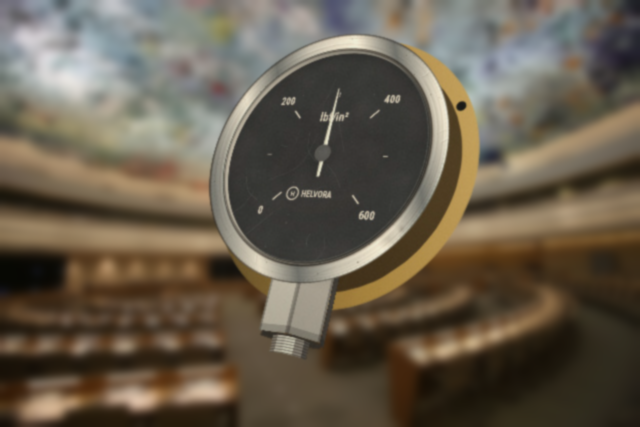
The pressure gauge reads 300 psi
